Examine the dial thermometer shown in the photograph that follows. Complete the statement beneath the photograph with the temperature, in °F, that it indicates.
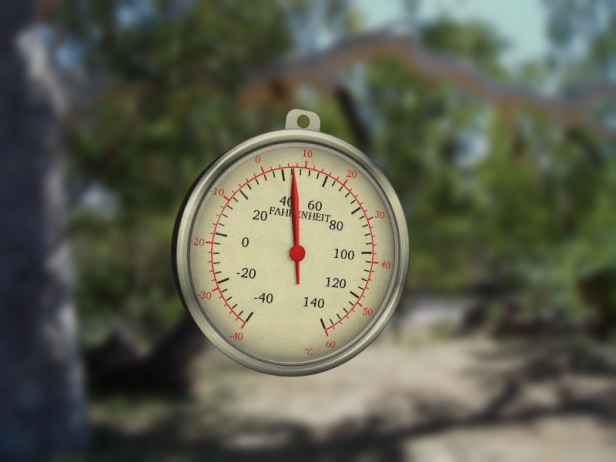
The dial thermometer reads 44 °F
